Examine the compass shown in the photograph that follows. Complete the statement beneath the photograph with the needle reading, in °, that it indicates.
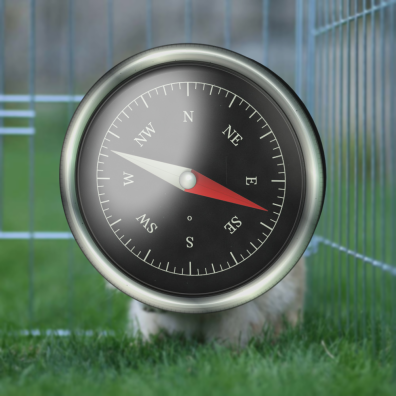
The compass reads 110 °
